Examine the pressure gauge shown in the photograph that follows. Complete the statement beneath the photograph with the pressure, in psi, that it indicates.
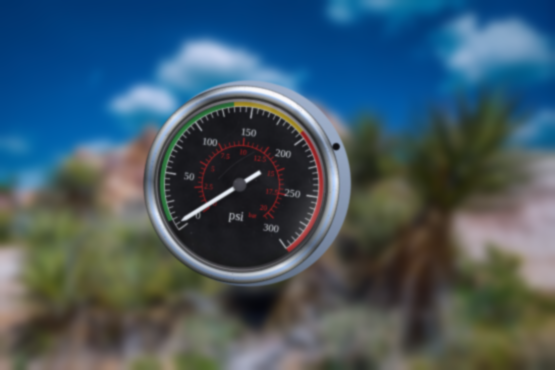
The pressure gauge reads 5 psi
